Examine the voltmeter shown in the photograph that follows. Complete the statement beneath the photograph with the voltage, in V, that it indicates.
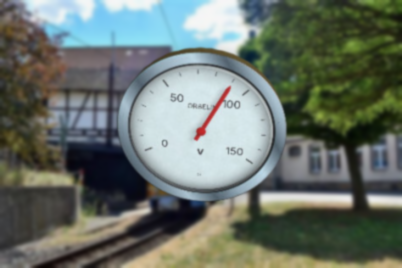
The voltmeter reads 90 V
